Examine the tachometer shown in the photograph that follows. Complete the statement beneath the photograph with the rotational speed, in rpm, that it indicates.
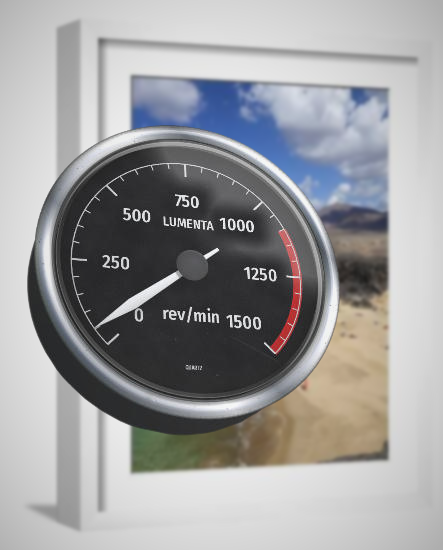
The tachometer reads 50 rpm
